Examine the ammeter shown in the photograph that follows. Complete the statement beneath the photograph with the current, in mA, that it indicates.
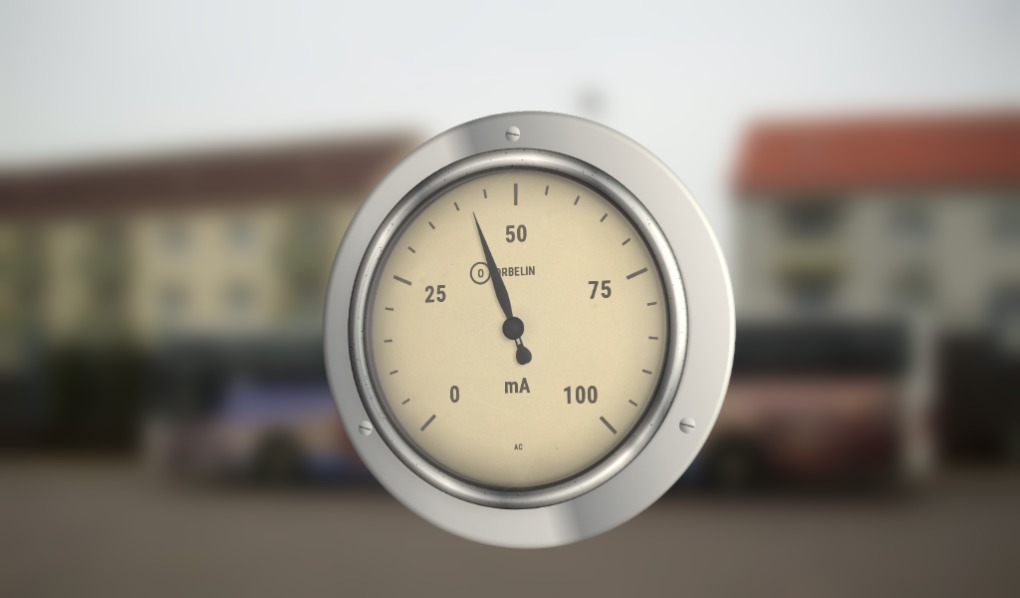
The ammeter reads 42.5 mA
